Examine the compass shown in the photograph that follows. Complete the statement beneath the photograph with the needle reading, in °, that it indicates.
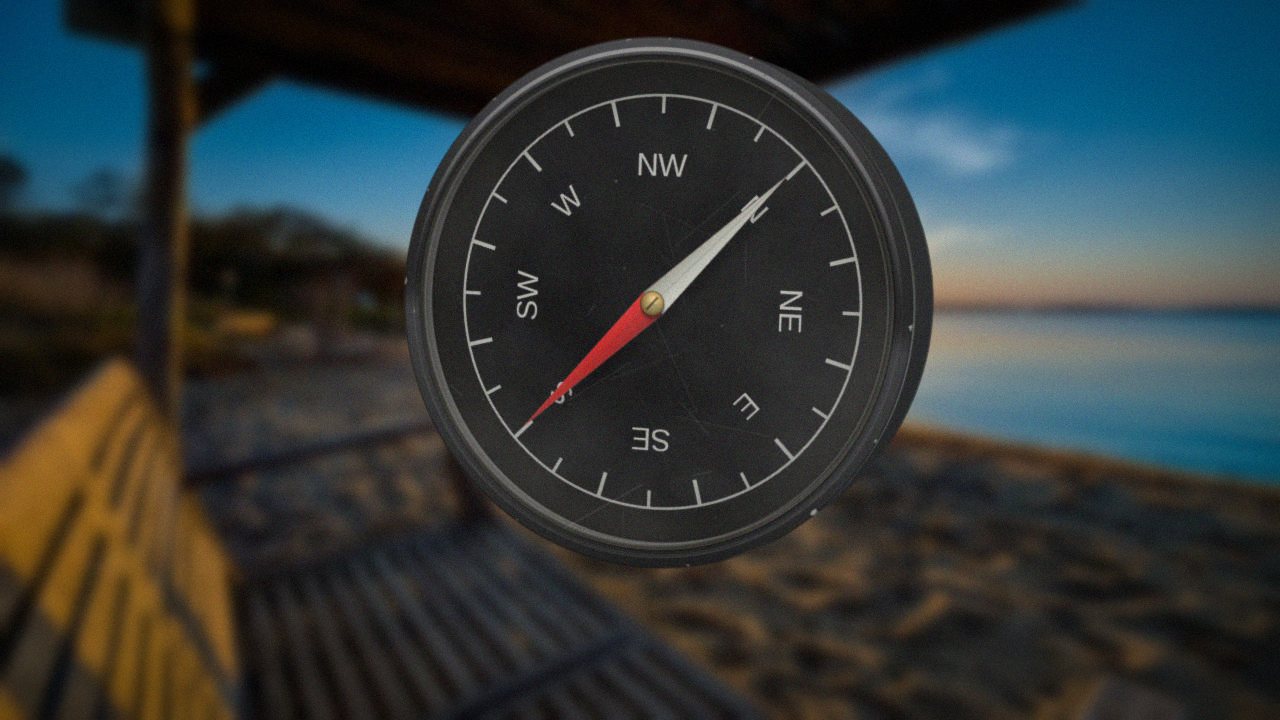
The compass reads 180 °
